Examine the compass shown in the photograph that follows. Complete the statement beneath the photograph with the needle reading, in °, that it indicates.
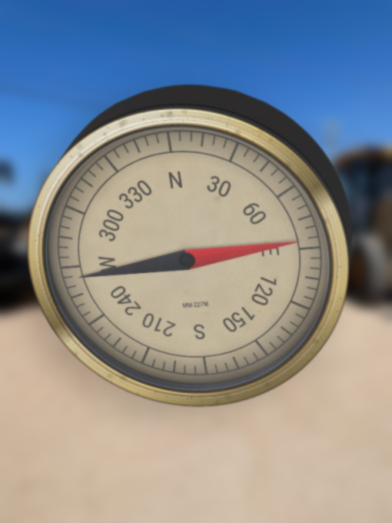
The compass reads 85 °
